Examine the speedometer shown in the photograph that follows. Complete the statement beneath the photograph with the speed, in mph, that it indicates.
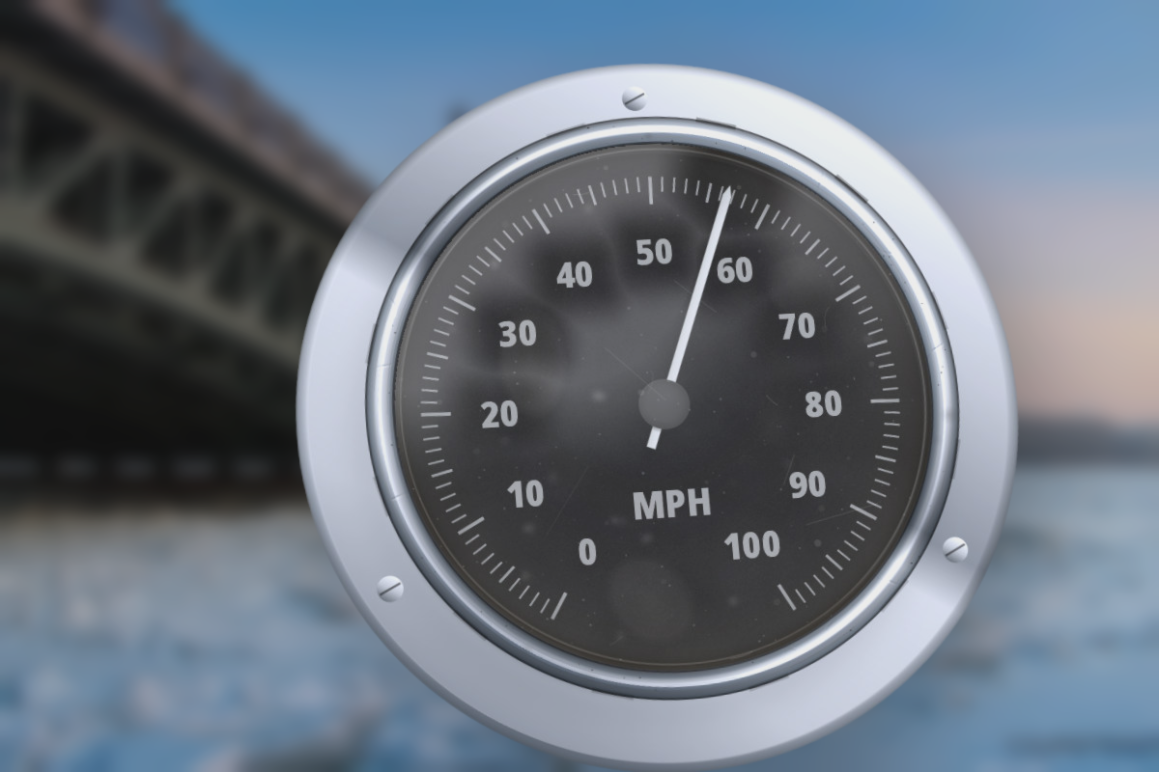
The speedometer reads 56.5 mph
